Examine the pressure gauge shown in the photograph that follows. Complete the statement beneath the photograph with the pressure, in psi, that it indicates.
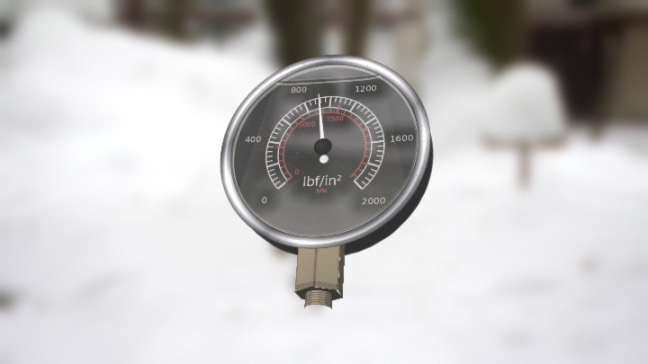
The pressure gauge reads 920 psi
